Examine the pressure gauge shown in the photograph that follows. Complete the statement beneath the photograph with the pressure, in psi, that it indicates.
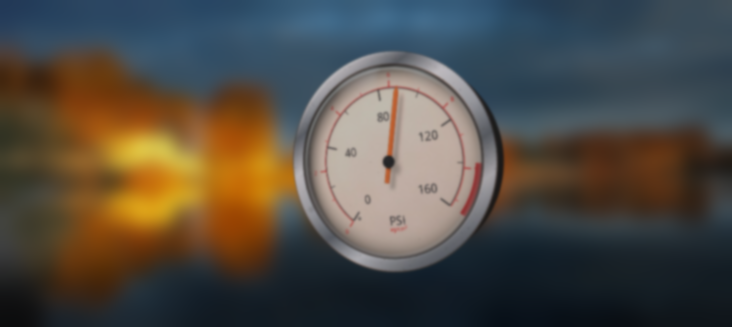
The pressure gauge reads 90 psi
